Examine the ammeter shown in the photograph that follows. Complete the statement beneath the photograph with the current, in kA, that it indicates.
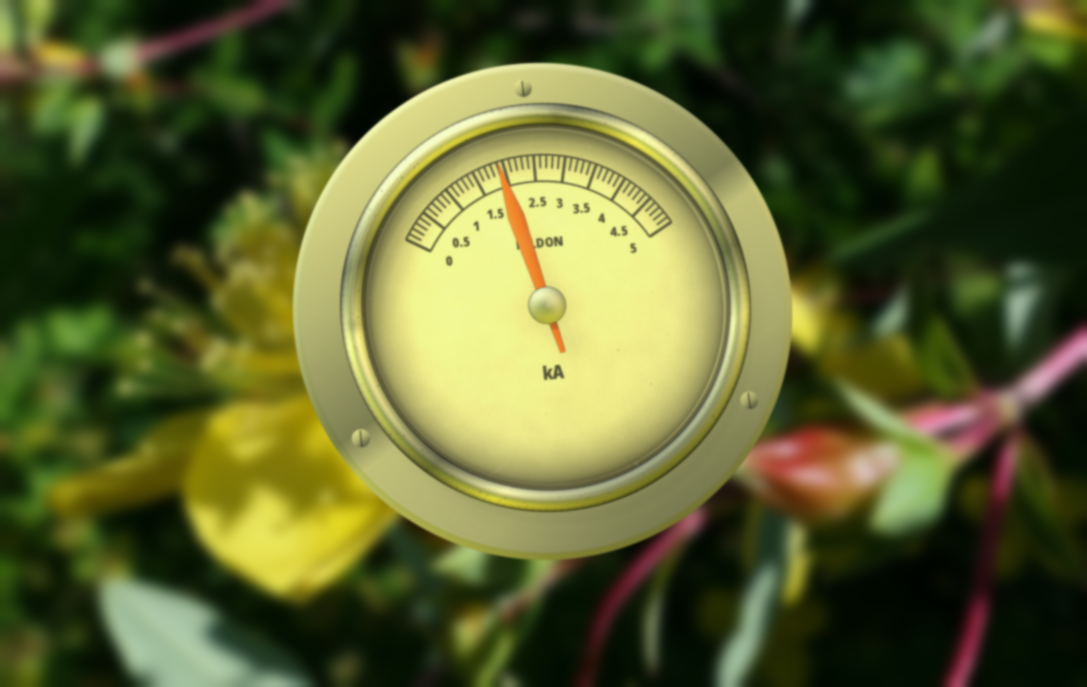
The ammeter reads 1.9 kA
